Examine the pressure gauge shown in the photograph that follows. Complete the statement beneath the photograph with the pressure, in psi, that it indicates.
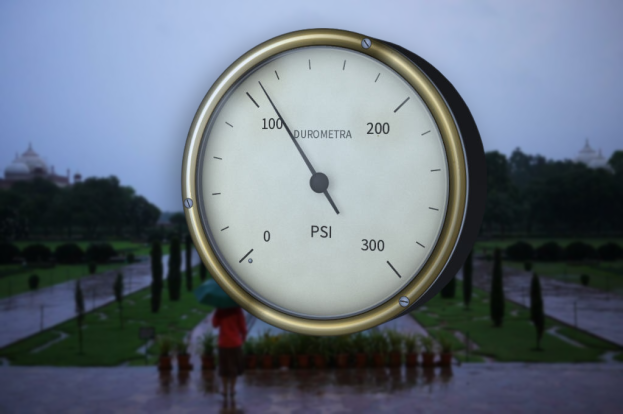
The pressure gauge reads 110 psi
